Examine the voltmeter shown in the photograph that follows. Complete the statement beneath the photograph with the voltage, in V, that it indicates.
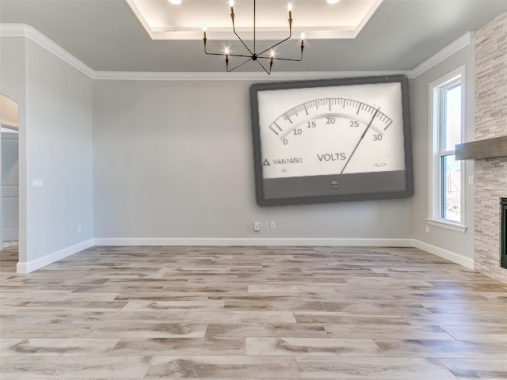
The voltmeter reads 27.5 V
